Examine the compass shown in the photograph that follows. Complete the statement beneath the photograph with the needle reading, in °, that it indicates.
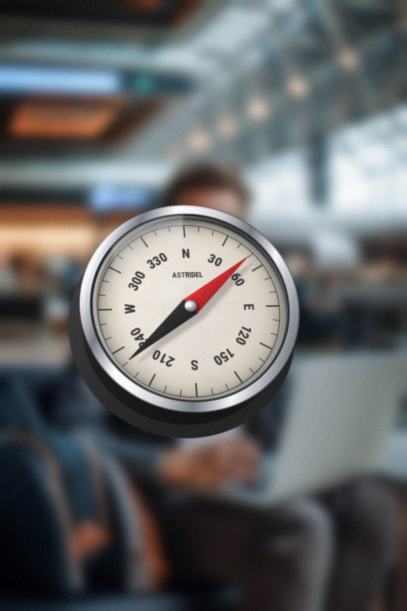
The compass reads 50 °
